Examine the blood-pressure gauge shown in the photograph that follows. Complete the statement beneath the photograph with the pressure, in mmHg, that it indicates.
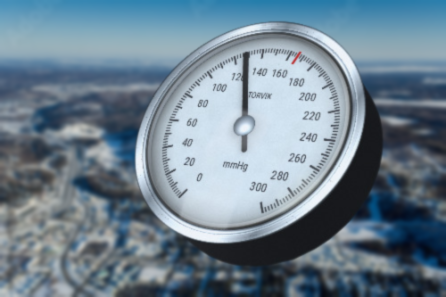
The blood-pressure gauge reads 130 mmHg
